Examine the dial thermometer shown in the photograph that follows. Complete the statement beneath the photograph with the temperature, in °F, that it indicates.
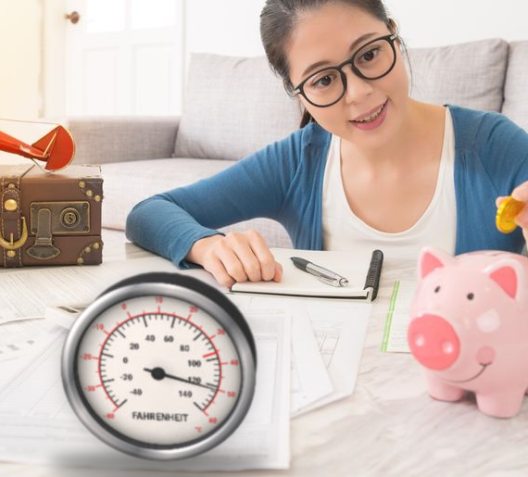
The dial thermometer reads 120 °F
